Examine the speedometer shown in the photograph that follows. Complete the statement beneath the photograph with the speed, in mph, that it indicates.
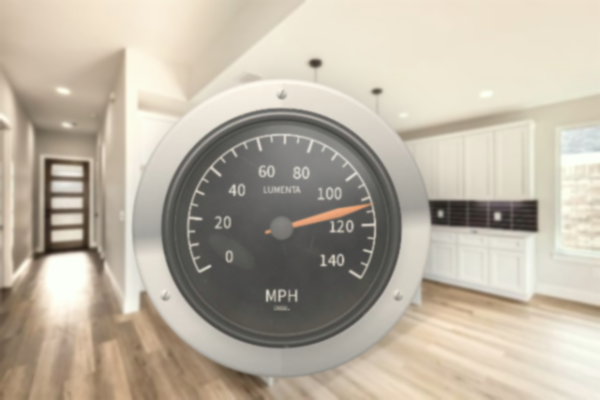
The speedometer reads 112.5 mph
